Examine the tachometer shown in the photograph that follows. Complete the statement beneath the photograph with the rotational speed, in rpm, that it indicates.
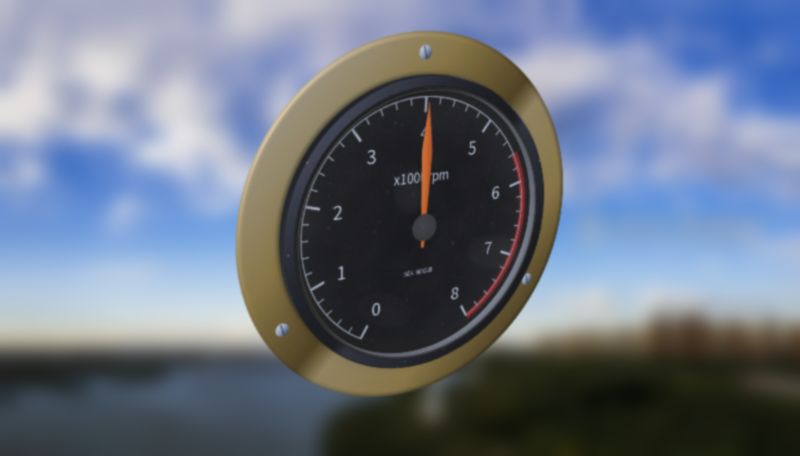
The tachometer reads 4000 rpm
